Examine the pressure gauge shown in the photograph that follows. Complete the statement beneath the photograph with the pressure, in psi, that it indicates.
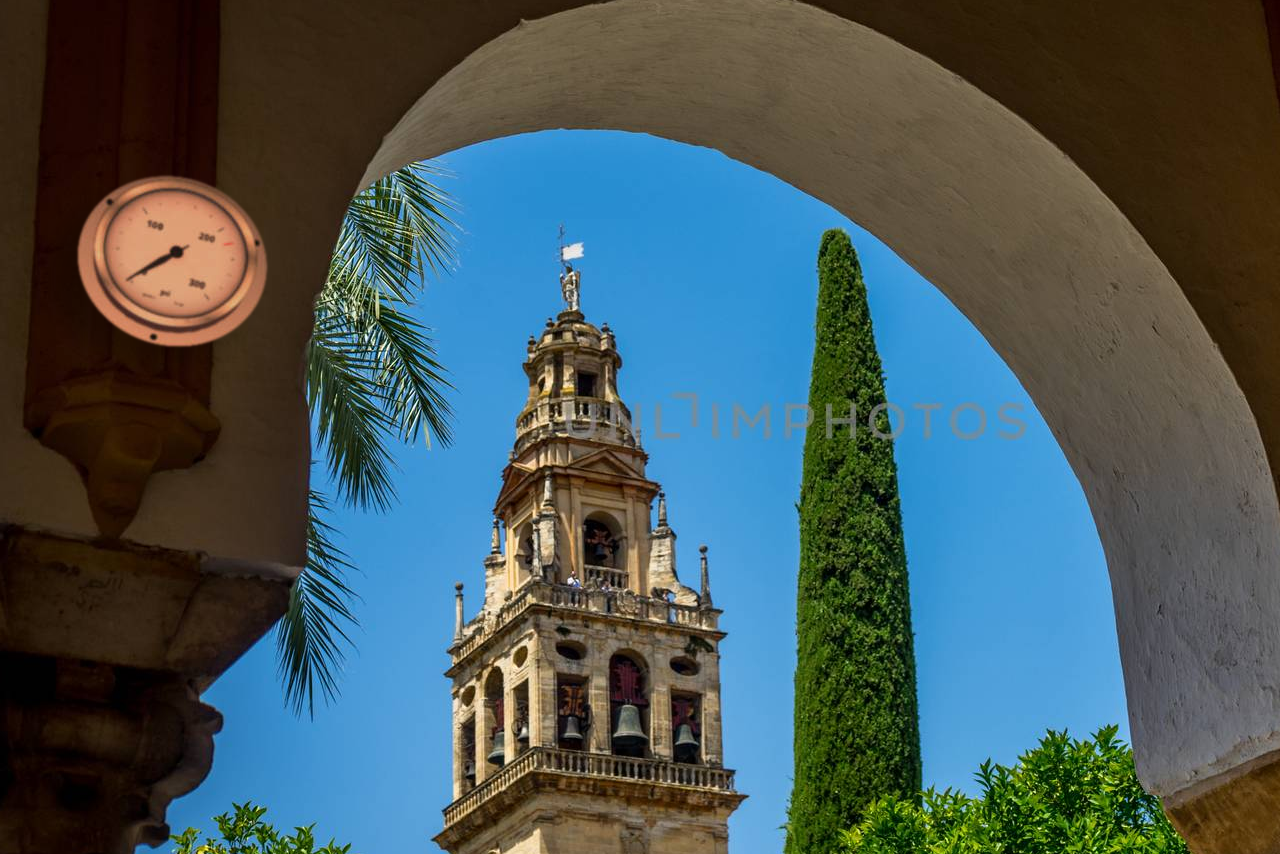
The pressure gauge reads 0 psi
